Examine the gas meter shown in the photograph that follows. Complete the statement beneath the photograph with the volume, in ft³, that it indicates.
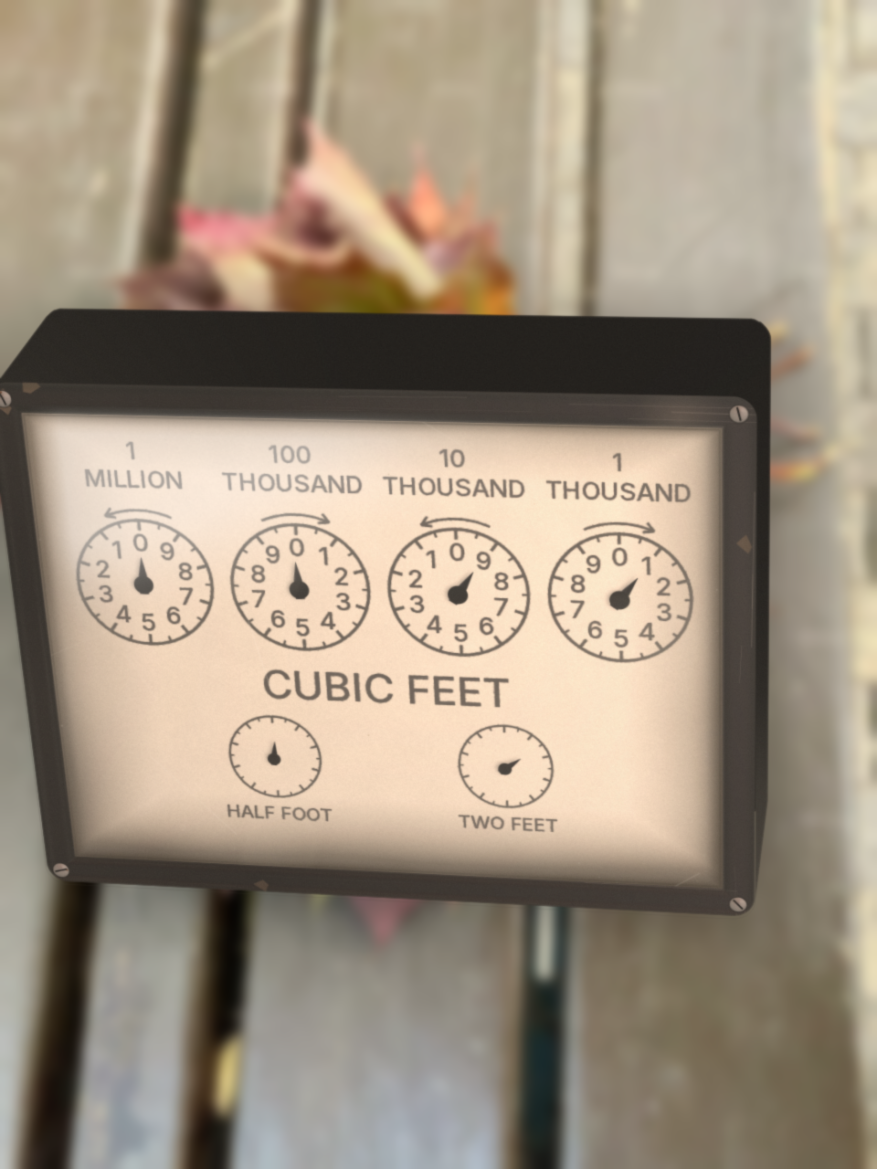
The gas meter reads 999100 ft³
